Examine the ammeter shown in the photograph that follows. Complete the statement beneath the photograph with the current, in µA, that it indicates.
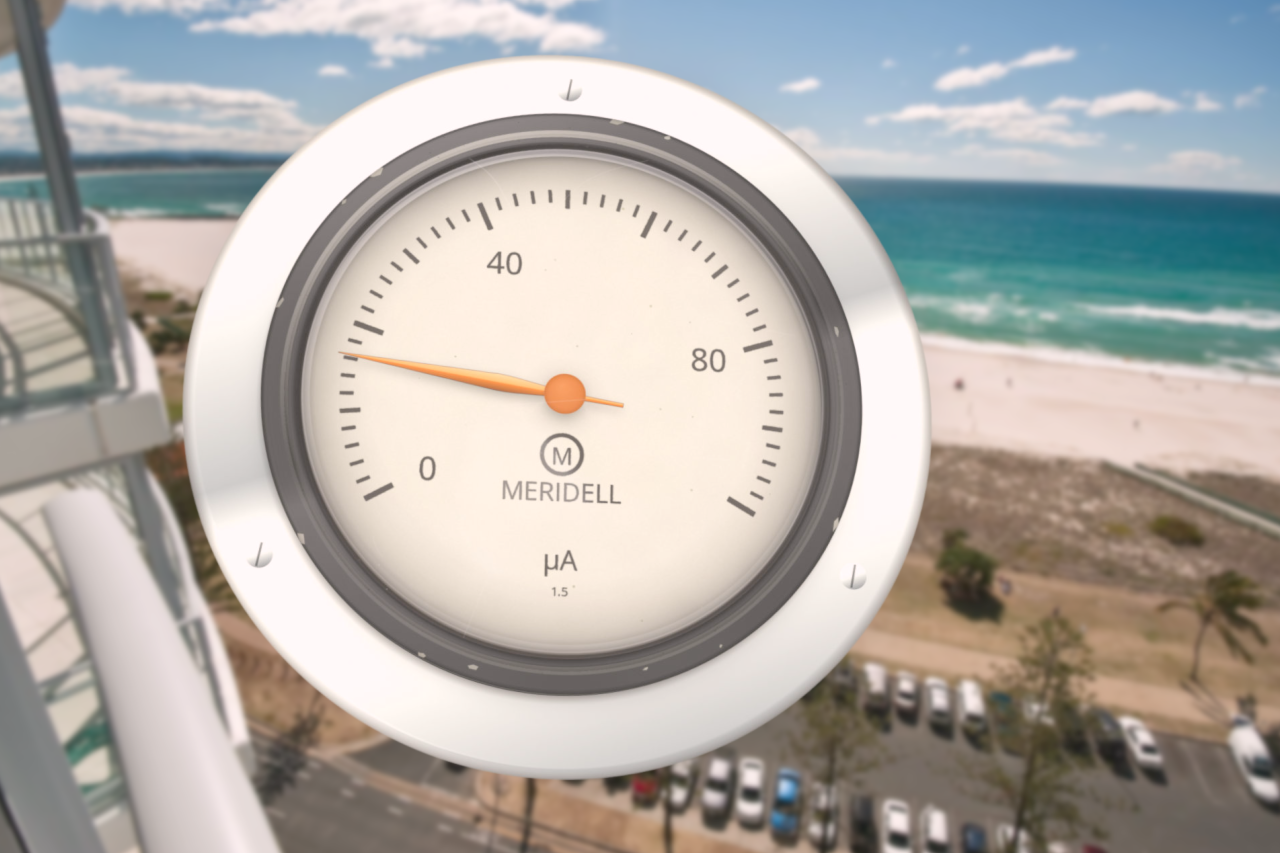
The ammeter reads 16 µA
